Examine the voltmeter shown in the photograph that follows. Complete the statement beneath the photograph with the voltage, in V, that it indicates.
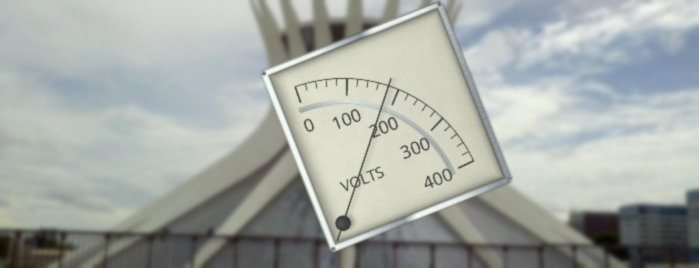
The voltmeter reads 180 V
